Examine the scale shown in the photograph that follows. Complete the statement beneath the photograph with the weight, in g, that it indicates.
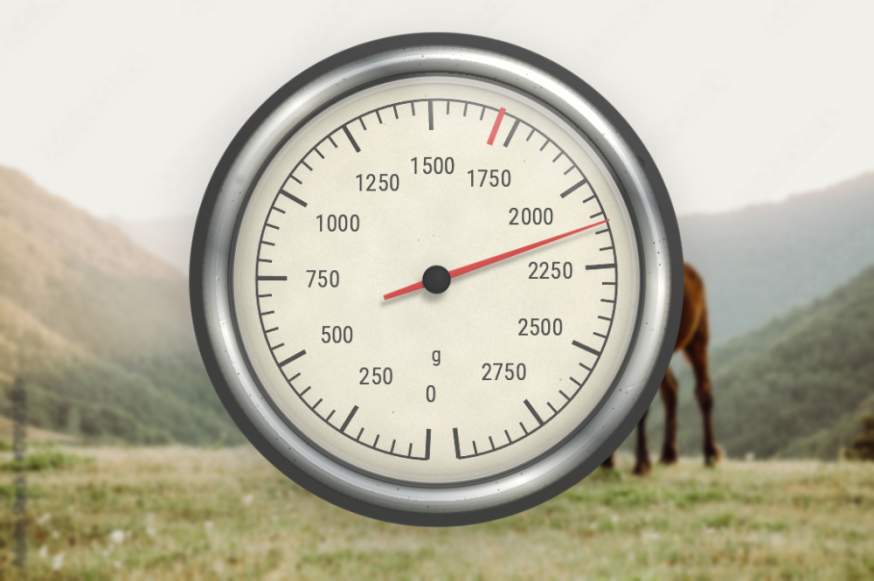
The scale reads 2125 g
